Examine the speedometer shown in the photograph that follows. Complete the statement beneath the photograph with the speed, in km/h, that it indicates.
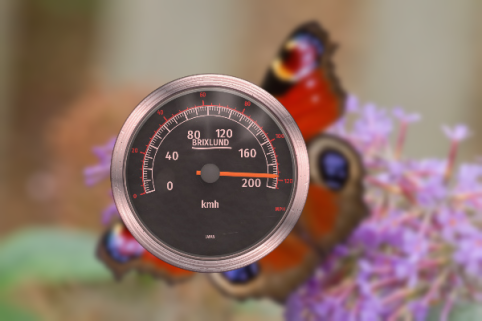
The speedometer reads 190 km/h
